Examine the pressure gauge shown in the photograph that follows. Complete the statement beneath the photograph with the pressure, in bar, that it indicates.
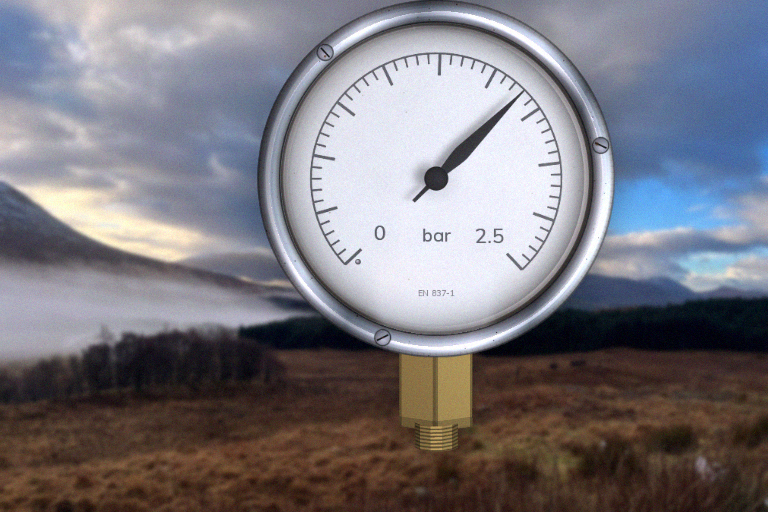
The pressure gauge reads 1.65 bar
